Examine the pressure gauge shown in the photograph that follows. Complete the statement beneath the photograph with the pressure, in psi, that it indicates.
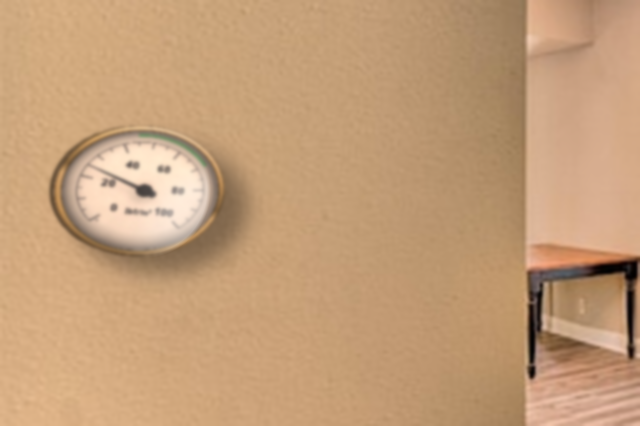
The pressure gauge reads 25 psi
